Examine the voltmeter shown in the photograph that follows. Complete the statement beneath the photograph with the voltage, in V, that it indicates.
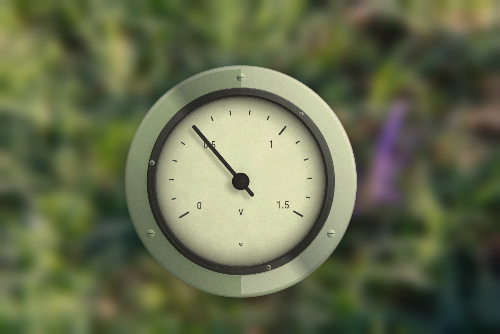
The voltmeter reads 0.5 V
